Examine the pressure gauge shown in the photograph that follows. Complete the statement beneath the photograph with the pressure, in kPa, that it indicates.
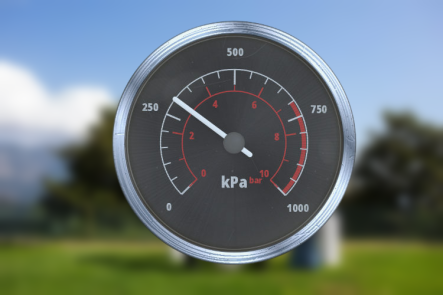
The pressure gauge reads 300 kPa
